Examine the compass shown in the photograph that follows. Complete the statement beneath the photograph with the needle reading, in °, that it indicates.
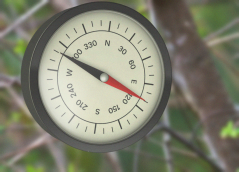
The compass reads 110 °
